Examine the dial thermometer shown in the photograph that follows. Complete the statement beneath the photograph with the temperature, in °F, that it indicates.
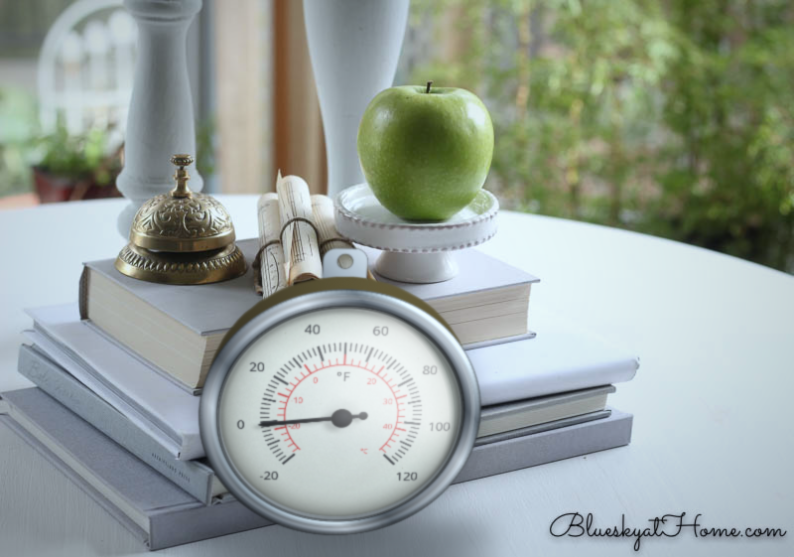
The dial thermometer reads 0 °F
